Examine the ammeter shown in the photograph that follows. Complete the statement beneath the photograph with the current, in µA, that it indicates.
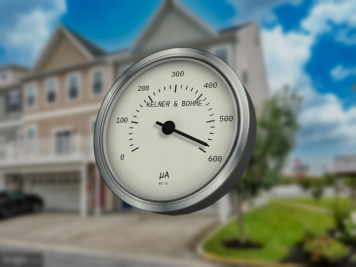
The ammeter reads 580 µA
